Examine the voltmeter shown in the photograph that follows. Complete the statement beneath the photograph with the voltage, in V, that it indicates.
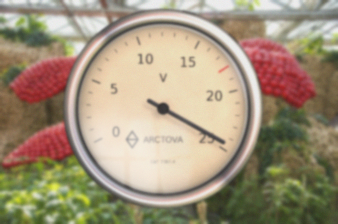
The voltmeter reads 24.5 V
